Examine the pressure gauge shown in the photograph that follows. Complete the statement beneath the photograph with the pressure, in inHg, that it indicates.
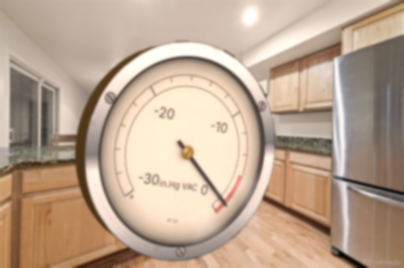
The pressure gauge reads -1 inHg
